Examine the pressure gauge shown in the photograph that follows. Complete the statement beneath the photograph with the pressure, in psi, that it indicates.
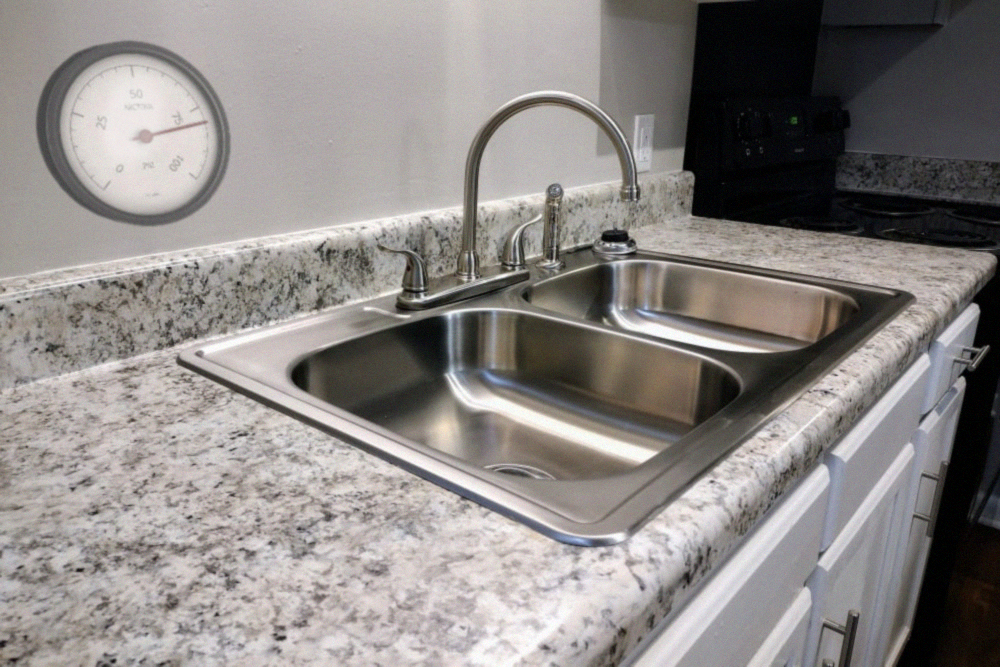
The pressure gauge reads 80 psi
